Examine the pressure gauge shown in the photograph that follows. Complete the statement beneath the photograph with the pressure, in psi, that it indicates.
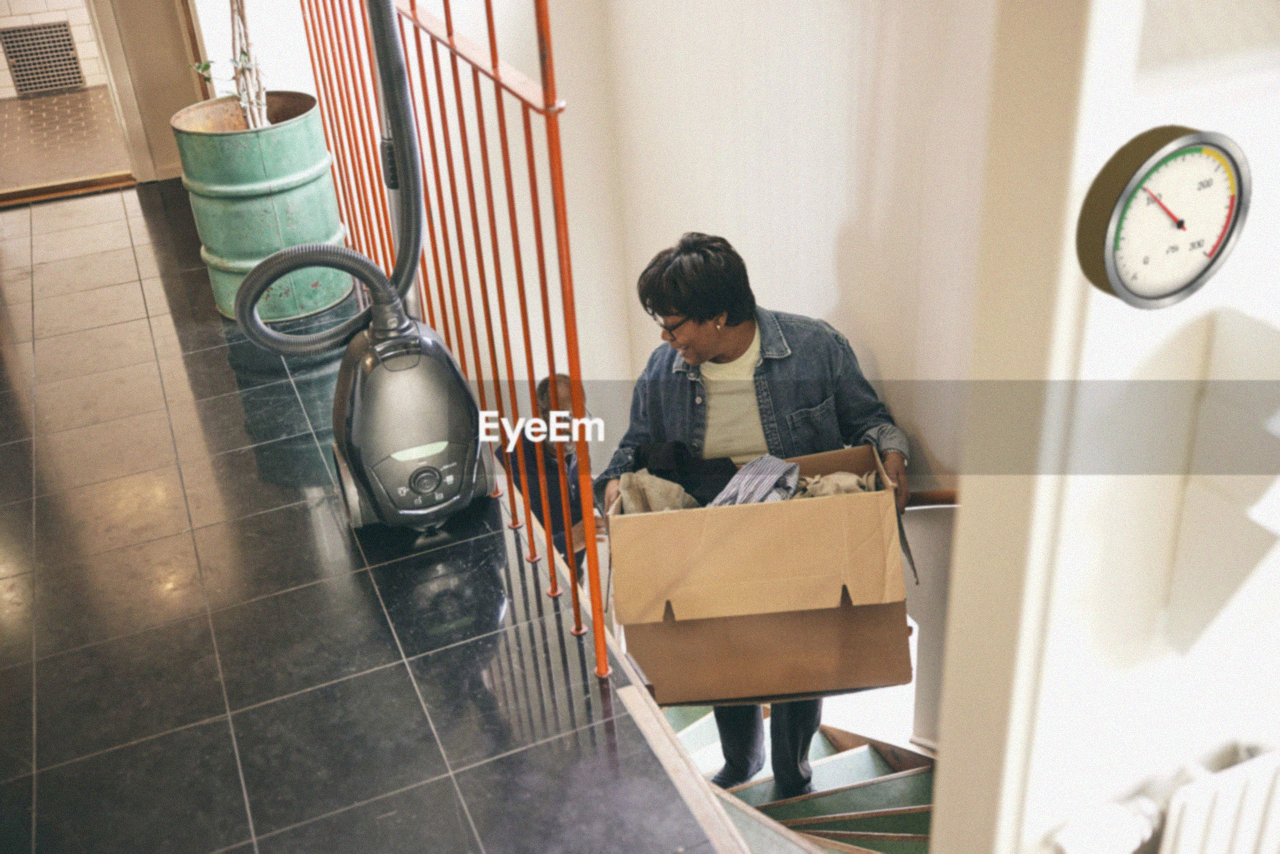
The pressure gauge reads 100 psi
